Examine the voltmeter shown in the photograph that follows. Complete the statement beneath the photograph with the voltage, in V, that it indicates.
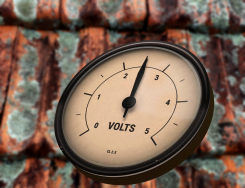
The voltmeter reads 2.5 V
